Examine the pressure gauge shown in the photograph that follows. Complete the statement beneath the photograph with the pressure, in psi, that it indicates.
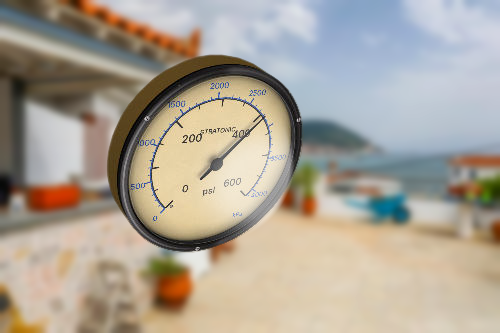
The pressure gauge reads 400 psi
